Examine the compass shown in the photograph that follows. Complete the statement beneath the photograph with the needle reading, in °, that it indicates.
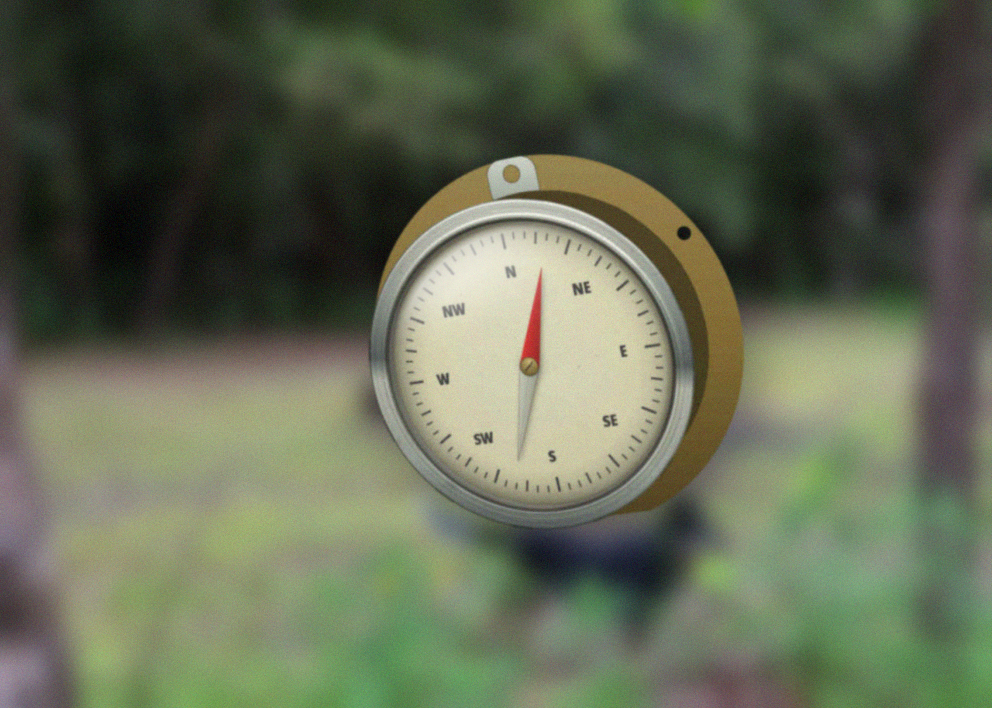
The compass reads 20 °
